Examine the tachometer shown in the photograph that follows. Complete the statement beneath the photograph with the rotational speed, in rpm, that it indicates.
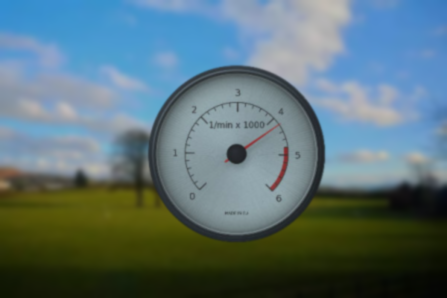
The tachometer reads 4200 rpm
